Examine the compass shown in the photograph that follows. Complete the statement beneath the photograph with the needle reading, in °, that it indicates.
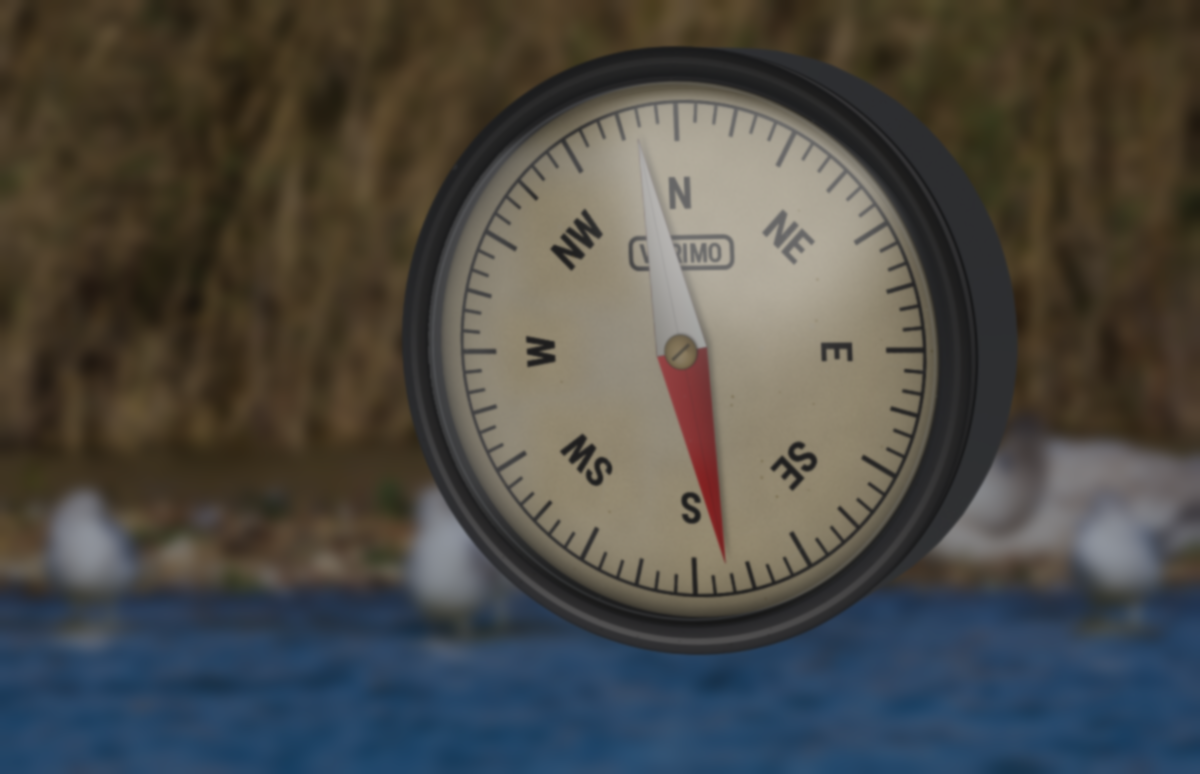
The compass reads 170 °
